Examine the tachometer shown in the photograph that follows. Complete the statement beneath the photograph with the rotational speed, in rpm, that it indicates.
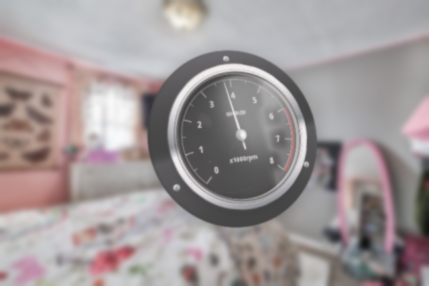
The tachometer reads 3750 rpm
